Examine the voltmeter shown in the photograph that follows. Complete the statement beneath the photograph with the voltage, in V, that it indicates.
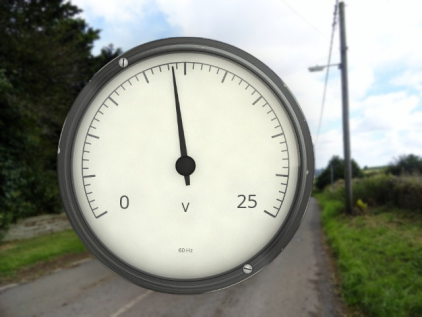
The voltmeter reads 11.75 V
